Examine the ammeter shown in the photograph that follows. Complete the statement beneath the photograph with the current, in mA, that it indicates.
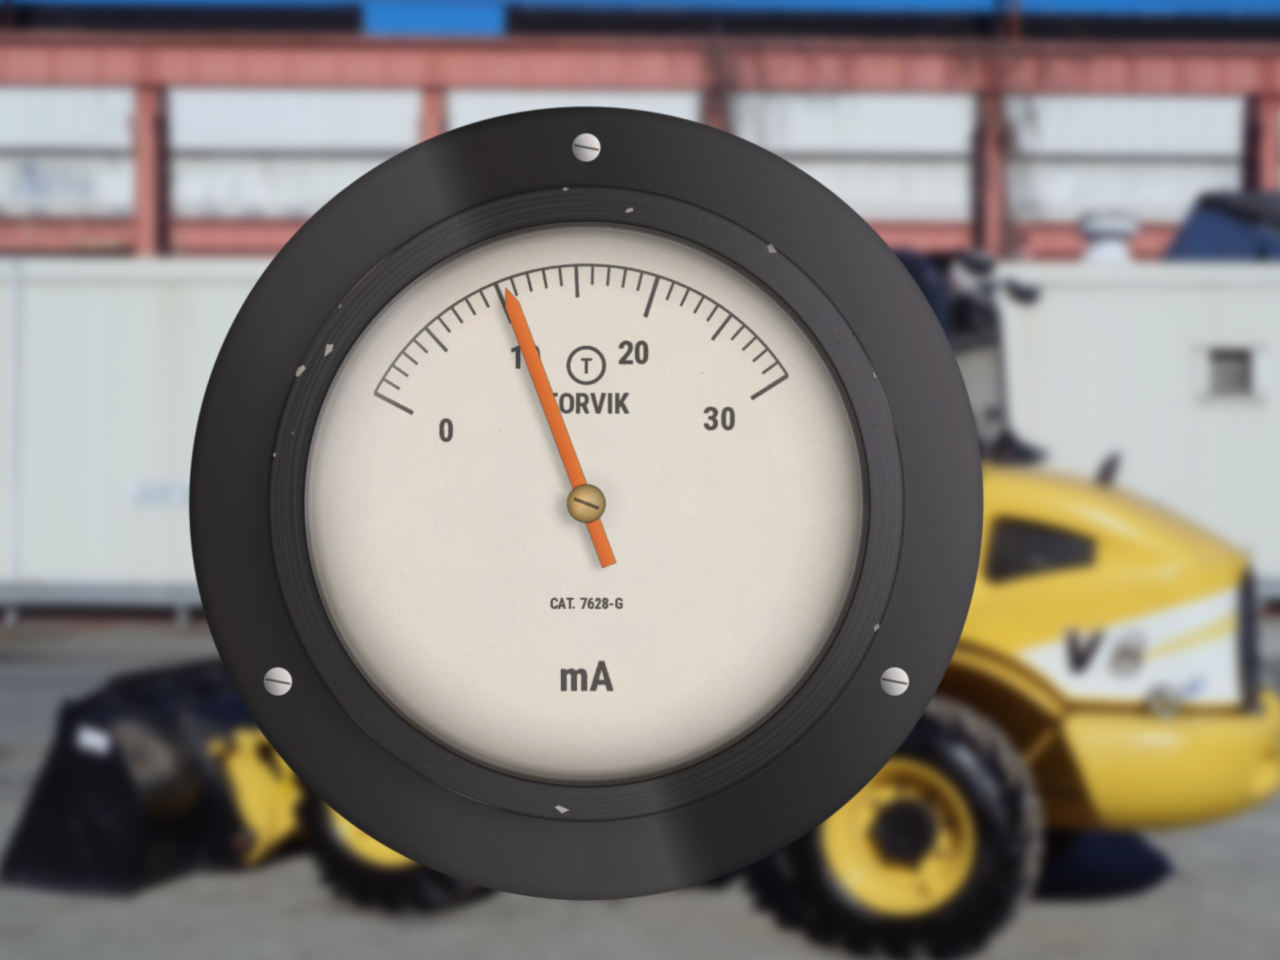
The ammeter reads 10.5 mA
